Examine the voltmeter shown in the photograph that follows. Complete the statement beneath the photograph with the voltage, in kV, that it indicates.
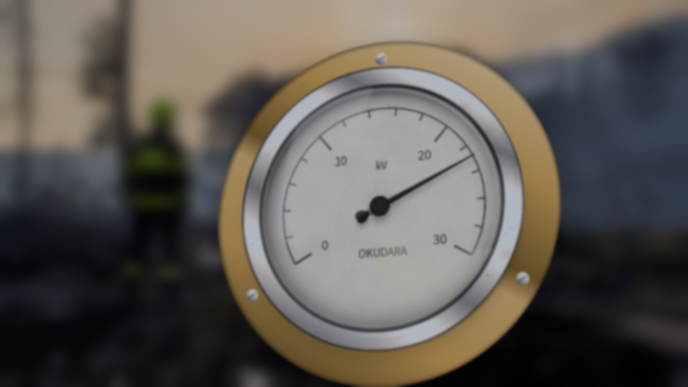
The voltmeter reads 23 kV
